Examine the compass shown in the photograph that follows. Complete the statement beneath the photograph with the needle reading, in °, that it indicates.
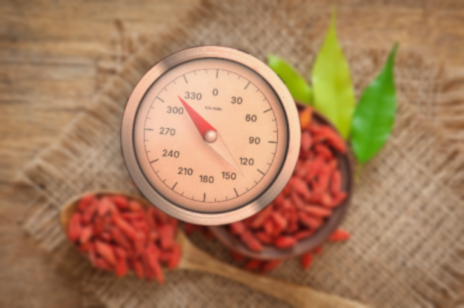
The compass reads 315 °
